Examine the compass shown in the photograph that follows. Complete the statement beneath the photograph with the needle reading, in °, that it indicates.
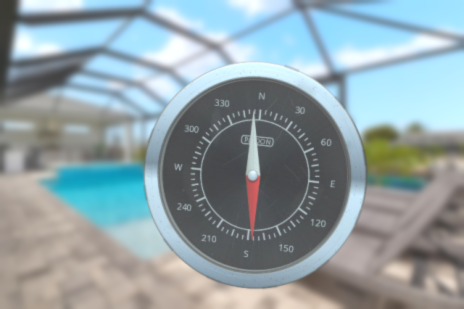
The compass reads 175 °
